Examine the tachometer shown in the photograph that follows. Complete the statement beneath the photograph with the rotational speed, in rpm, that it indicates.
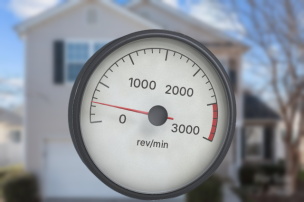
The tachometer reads 250 rpm
